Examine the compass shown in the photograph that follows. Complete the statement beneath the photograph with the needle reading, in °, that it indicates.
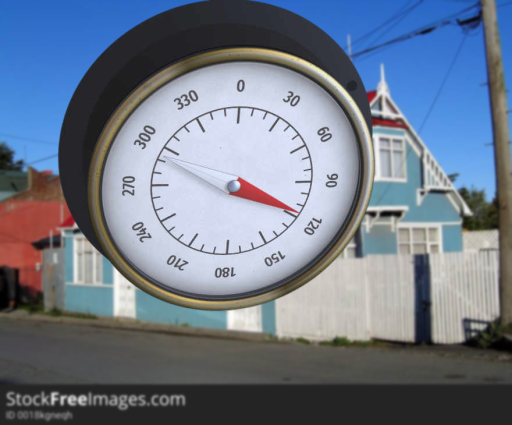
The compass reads 115 °
